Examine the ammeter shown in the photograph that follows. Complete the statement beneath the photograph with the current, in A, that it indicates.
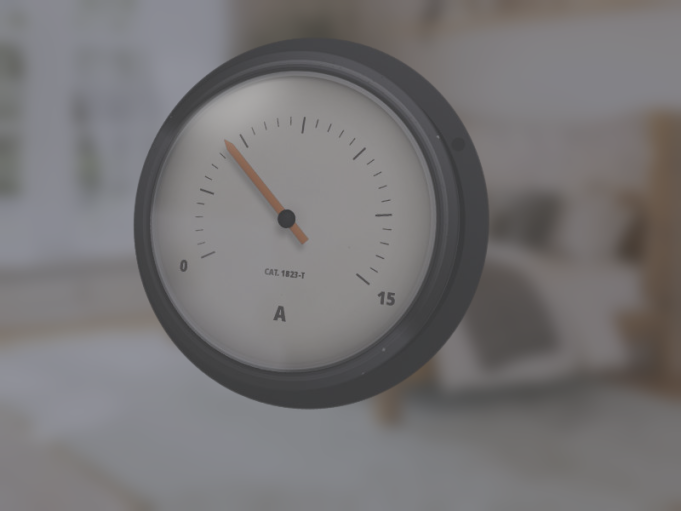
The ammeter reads 4.5 A
